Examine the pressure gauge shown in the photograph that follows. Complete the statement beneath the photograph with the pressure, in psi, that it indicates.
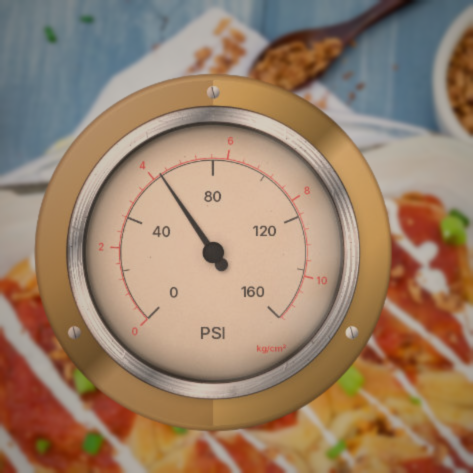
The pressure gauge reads 60 psi
